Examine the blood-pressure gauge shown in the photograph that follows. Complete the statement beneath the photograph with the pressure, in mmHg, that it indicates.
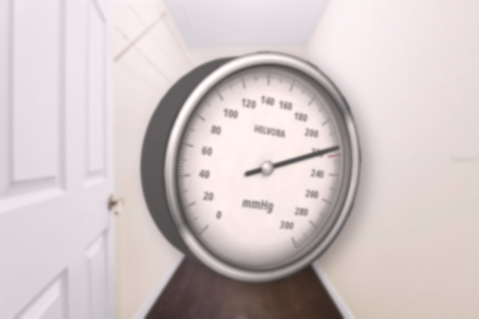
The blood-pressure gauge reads 220 mmHg
